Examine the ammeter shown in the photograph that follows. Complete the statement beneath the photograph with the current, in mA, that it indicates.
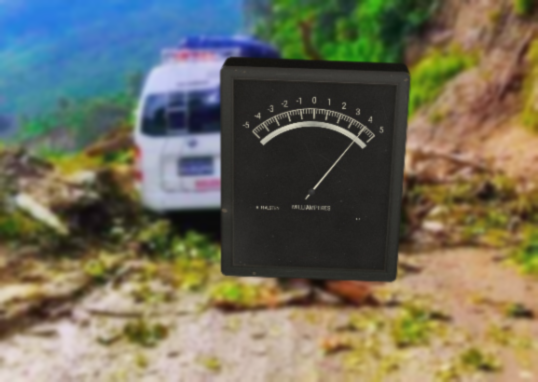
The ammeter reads 4 mA
